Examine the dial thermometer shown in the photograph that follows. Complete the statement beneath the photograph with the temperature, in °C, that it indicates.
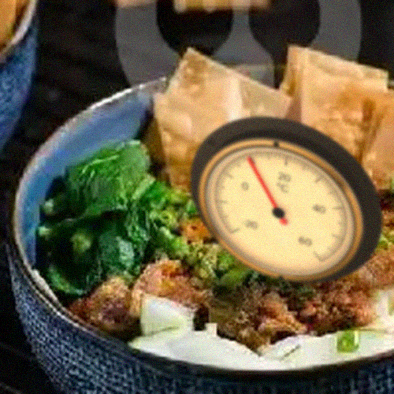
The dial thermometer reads 10 °C
